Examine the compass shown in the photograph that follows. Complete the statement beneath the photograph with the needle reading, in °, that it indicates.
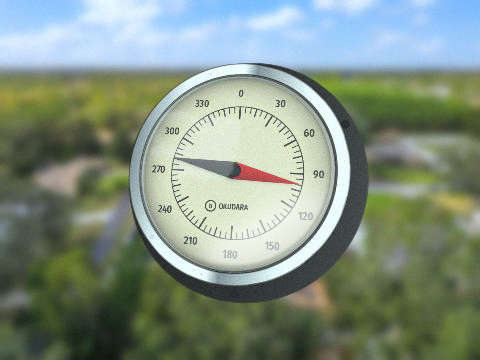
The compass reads 100 °
